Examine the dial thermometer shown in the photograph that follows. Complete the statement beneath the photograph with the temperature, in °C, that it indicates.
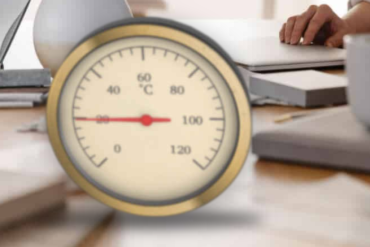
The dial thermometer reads 20 °C
